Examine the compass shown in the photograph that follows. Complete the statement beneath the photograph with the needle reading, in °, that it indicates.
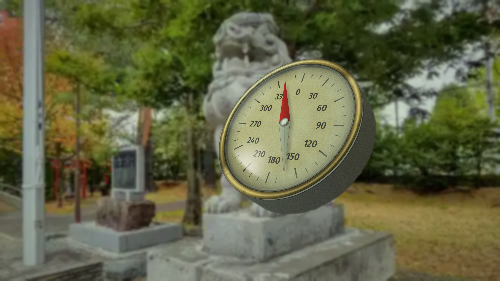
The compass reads 340 °
